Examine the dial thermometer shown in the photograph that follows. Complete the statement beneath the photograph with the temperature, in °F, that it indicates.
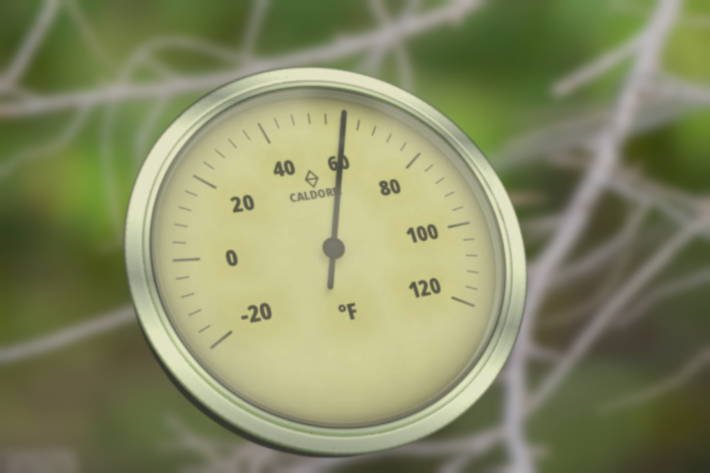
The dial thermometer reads 60 °F
